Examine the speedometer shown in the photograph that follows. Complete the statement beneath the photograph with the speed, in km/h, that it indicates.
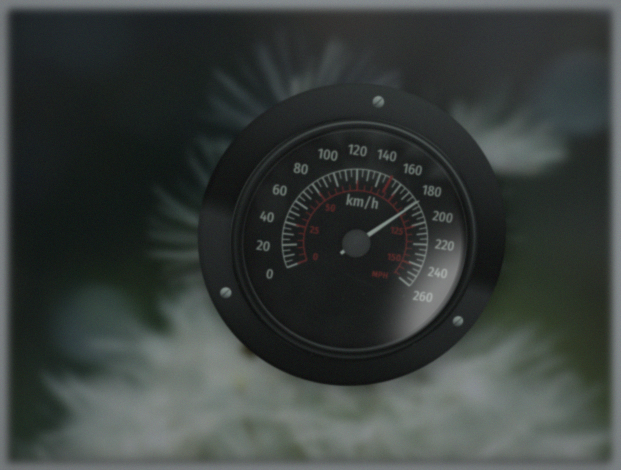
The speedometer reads 180 km/h
